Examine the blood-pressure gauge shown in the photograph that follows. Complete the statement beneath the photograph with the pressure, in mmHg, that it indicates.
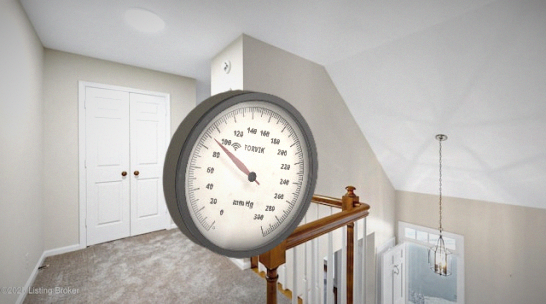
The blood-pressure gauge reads 90 mmHg
